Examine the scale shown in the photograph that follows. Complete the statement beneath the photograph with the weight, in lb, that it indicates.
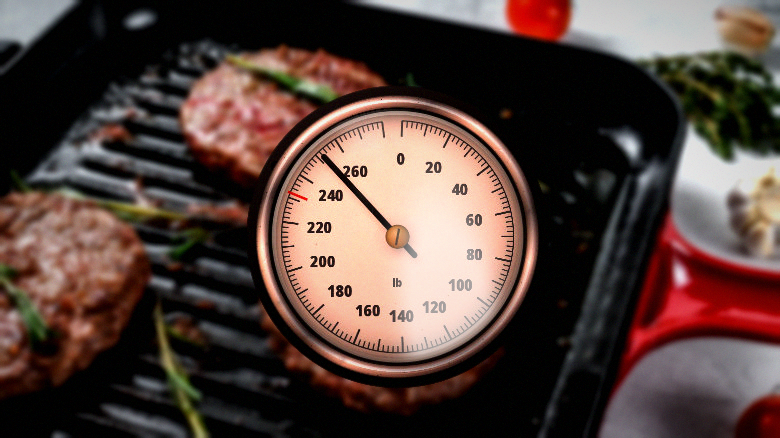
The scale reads 252 lb
